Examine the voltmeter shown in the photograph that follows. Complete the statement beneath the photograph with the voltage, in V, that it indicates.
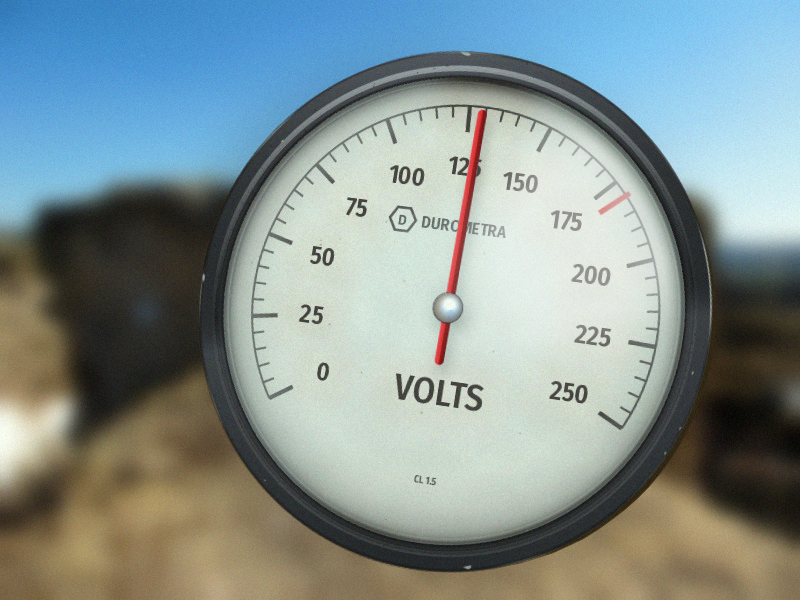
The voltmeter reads 130 V
